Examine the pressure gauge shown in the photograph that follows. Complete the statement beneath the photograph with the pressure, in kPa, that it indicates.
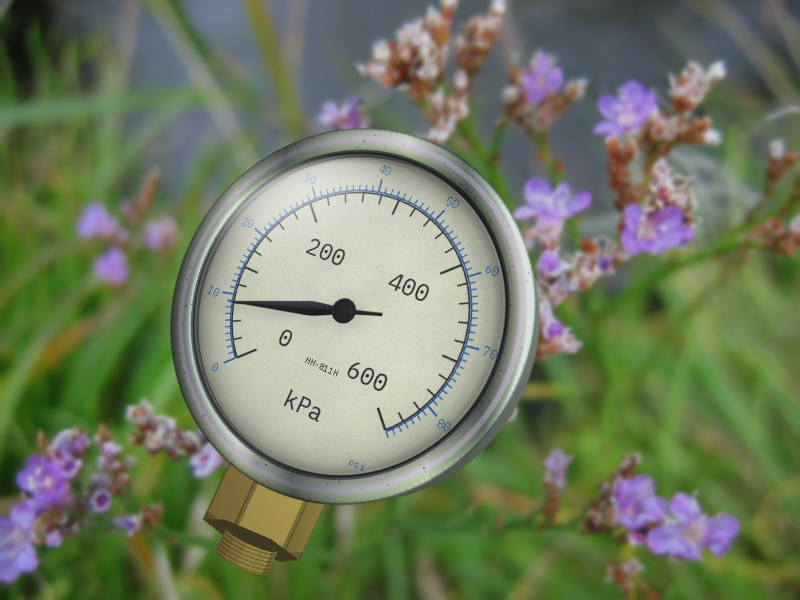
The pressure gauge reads 60 kPa
